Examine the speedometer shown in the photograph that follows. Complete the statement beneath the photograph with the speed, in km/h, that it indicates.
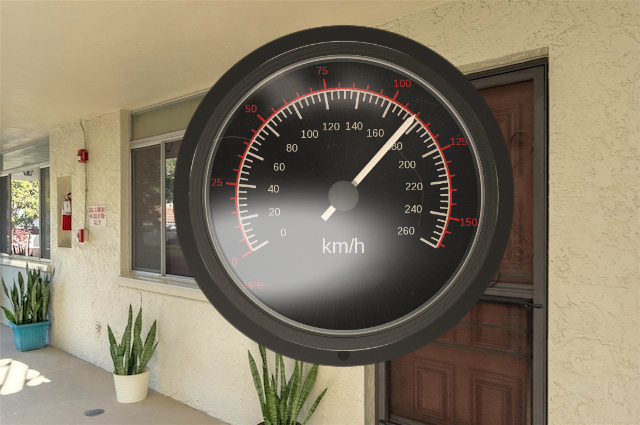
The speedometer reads 176 km/h
